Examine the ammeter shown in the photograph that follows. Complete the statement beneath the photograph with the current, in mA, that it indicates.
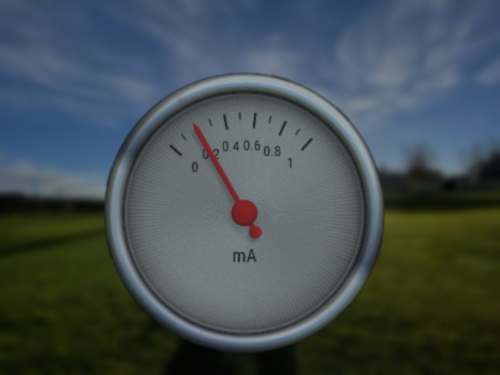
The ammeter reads 0.2 mA
